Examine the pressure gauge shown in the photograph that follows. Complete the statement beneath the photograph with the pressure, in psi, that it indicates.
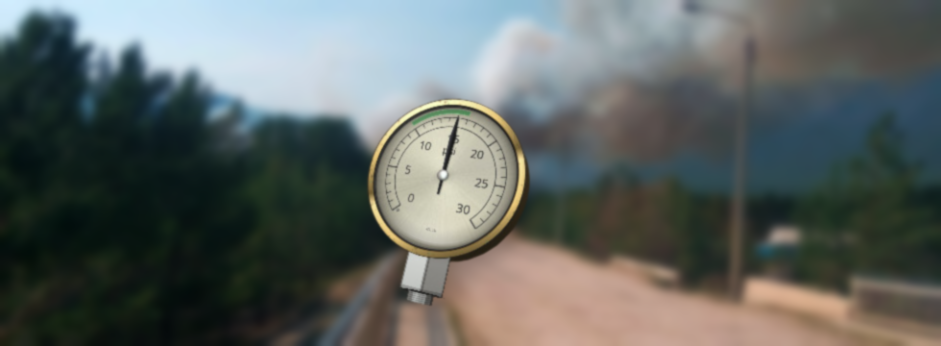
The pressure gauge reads 15 psi
